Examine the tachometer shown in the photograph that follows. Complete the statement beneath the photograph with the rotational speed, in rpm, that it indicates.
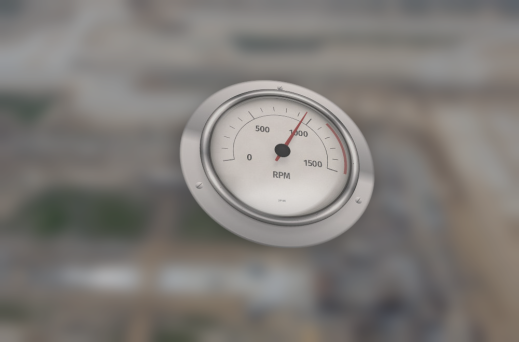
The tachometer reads 950 rpm
